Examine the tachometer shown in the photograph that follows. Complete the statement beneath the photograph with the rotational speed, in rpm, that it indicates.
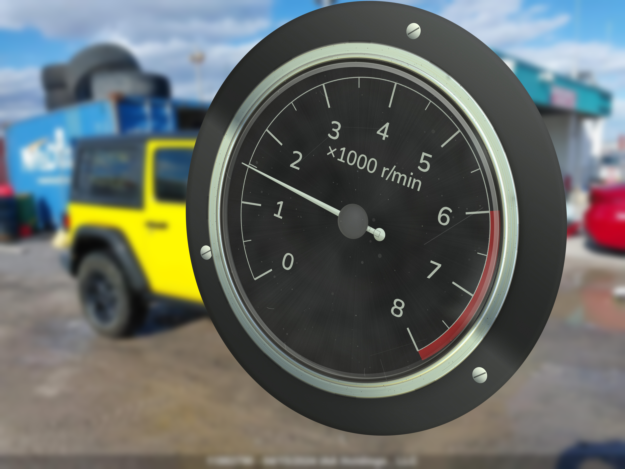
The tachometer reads 1500 rpm
